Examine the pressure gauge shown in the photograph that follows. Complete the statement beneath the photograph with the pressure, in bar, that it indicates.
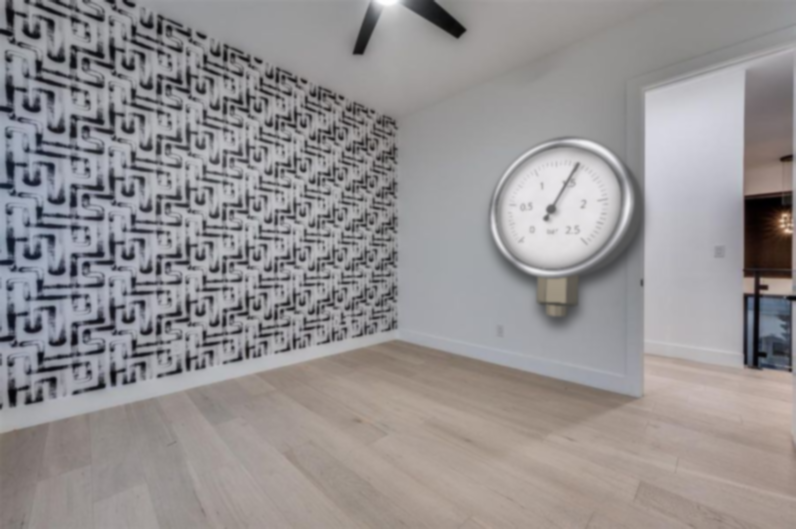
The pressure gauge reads 1.5 bar
